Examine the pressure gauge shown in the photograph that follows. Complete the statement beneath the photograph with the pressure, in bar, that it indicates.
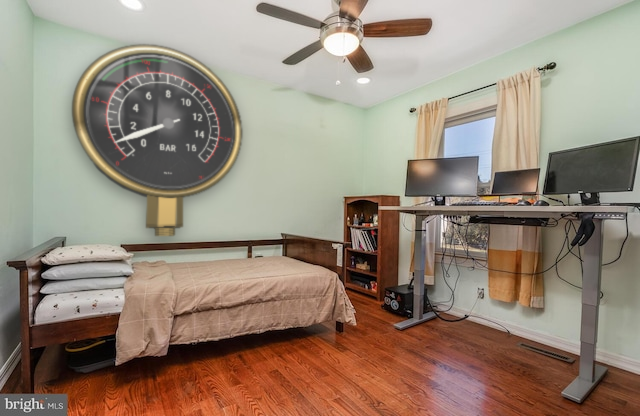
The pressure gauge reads 1 bar
